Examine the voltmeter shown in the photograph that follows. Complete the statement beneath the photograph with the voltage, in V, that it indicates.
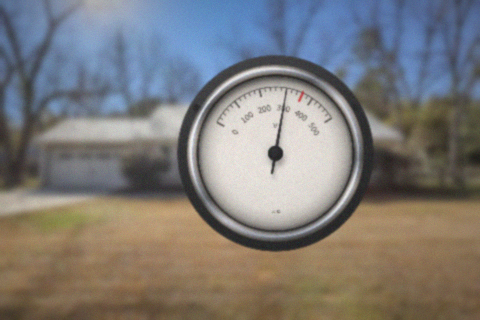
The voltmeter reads 300 V
